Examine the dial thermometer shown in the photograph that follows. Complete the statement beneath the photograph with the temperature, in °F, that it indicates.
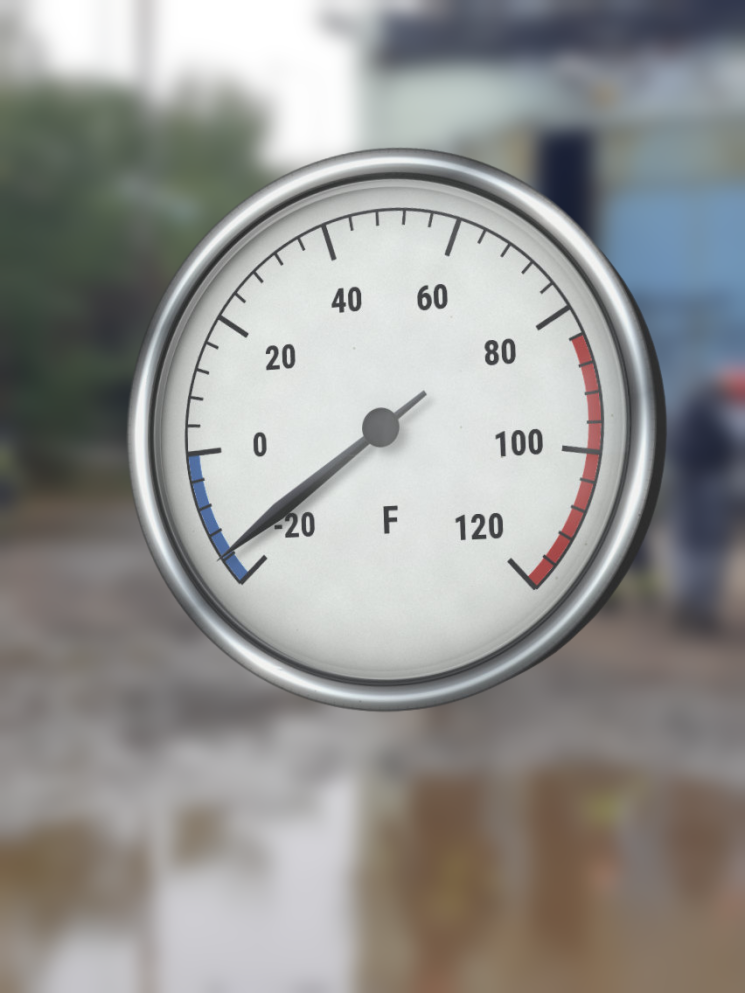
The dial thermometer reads -16 °F
